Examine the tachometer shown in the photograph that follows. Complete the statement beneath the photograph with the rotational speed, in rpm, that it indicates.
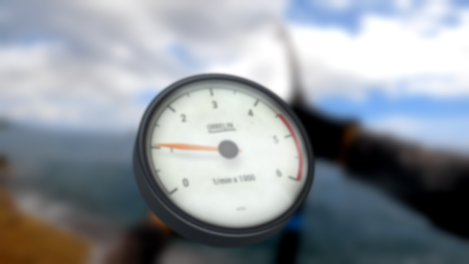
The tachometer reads 1000 rpm
